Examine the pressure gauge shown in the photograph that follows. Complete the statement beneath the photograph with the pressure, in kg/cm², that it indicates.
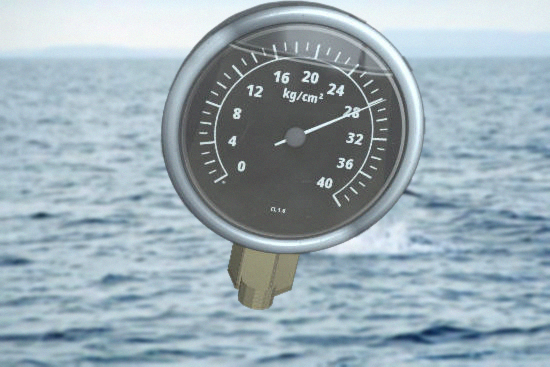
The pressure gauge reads 28 kg/cm²
